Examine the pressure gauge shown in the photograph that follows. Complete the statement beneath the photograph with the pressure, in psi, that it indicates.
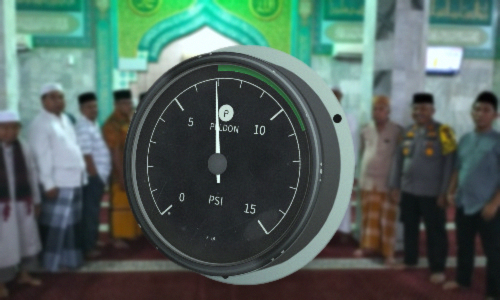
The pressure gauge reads 7 psi
